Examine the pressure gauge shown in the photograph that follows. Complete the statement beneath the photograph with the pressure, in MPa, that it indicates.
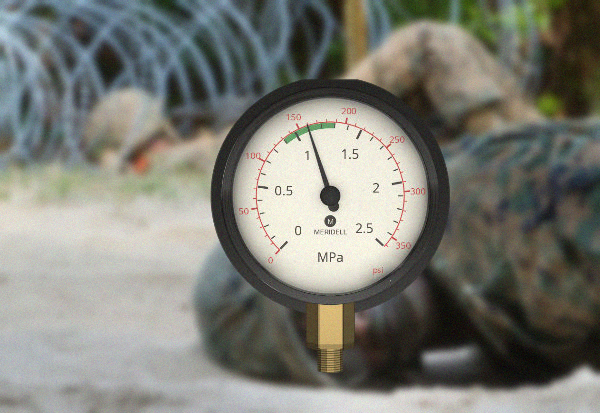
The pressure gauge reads 1.1 MPa
